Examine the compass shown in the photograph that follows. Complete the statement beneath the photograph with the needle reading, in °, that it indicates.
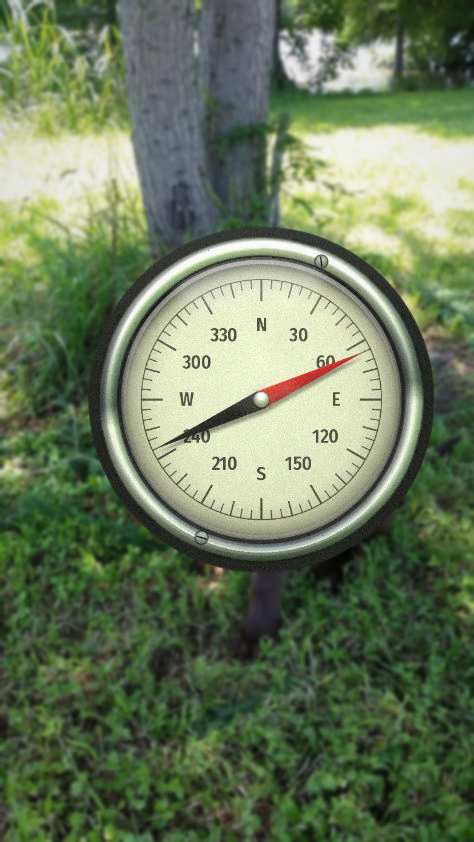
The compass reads 65 °
